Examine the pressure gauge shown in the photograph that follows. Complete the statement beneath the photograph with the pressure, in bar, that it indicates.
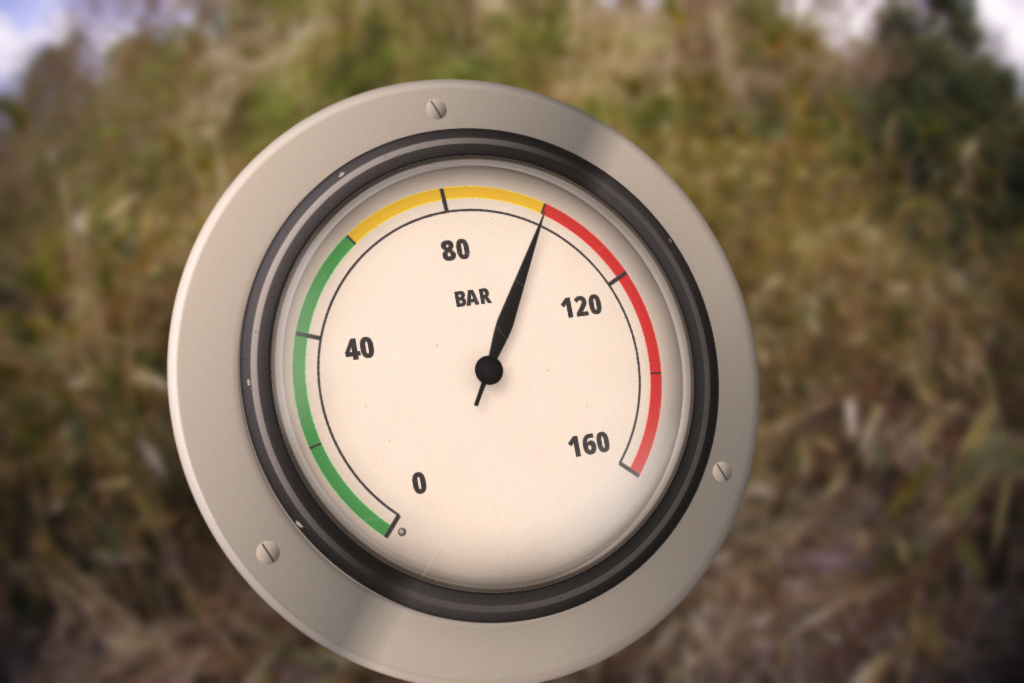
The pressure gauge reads 100 bar
